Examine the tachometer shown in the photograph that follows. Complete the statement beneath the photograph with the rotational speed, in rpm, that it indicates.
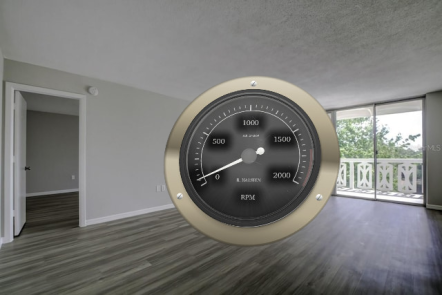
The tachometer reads 50 rpm
